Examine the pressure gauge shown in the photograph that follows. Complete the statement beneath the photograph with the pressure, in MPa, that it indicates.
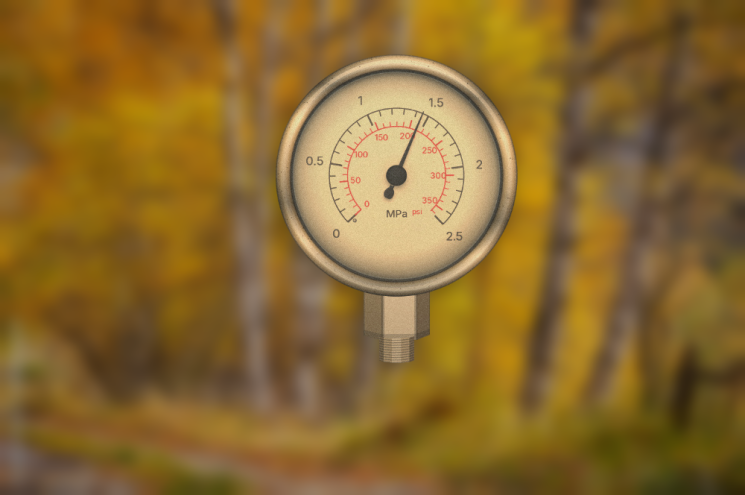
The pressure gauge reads 1.45 MPa
